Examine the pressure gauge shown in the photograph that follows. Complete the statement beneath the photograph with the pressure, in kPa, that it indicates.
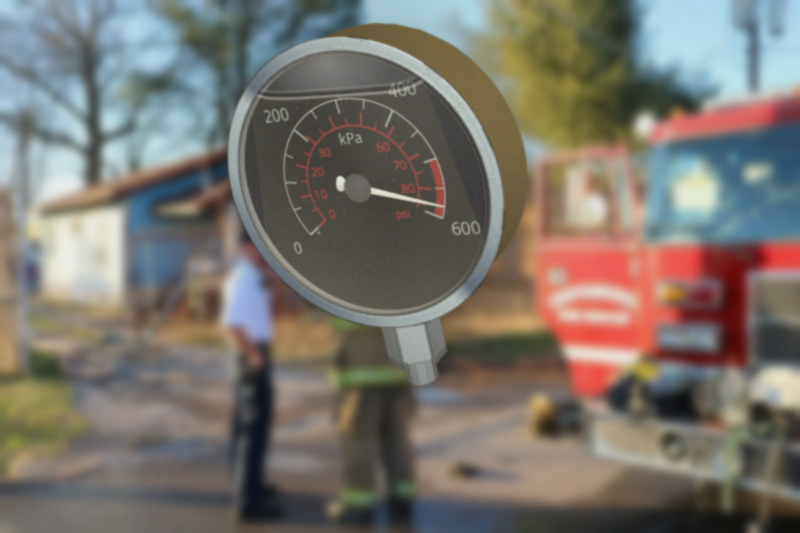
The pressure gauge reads 575 kPa
